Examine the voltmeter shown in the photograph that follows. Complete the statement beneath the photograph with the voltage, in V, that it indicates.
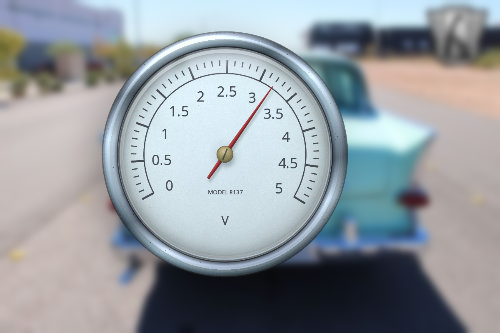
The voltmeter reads 3.2 V
